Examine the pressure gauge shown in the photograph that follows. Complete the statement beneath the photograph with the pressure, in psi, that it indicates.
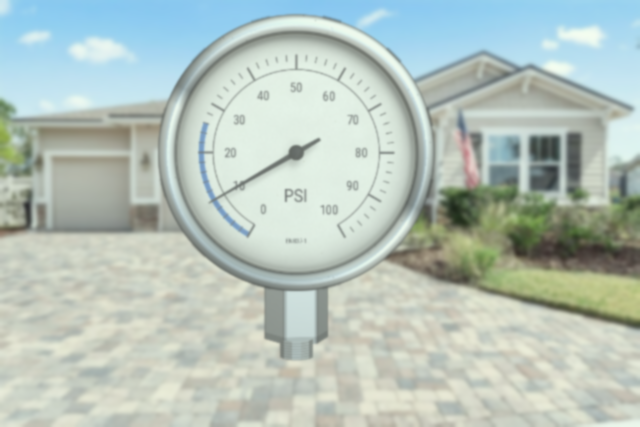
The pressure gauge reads 10 psi
